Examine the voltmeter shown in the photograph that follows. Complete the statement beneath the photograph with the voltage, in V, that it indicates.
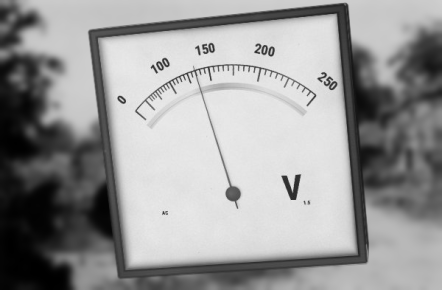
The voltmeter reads 135 V
